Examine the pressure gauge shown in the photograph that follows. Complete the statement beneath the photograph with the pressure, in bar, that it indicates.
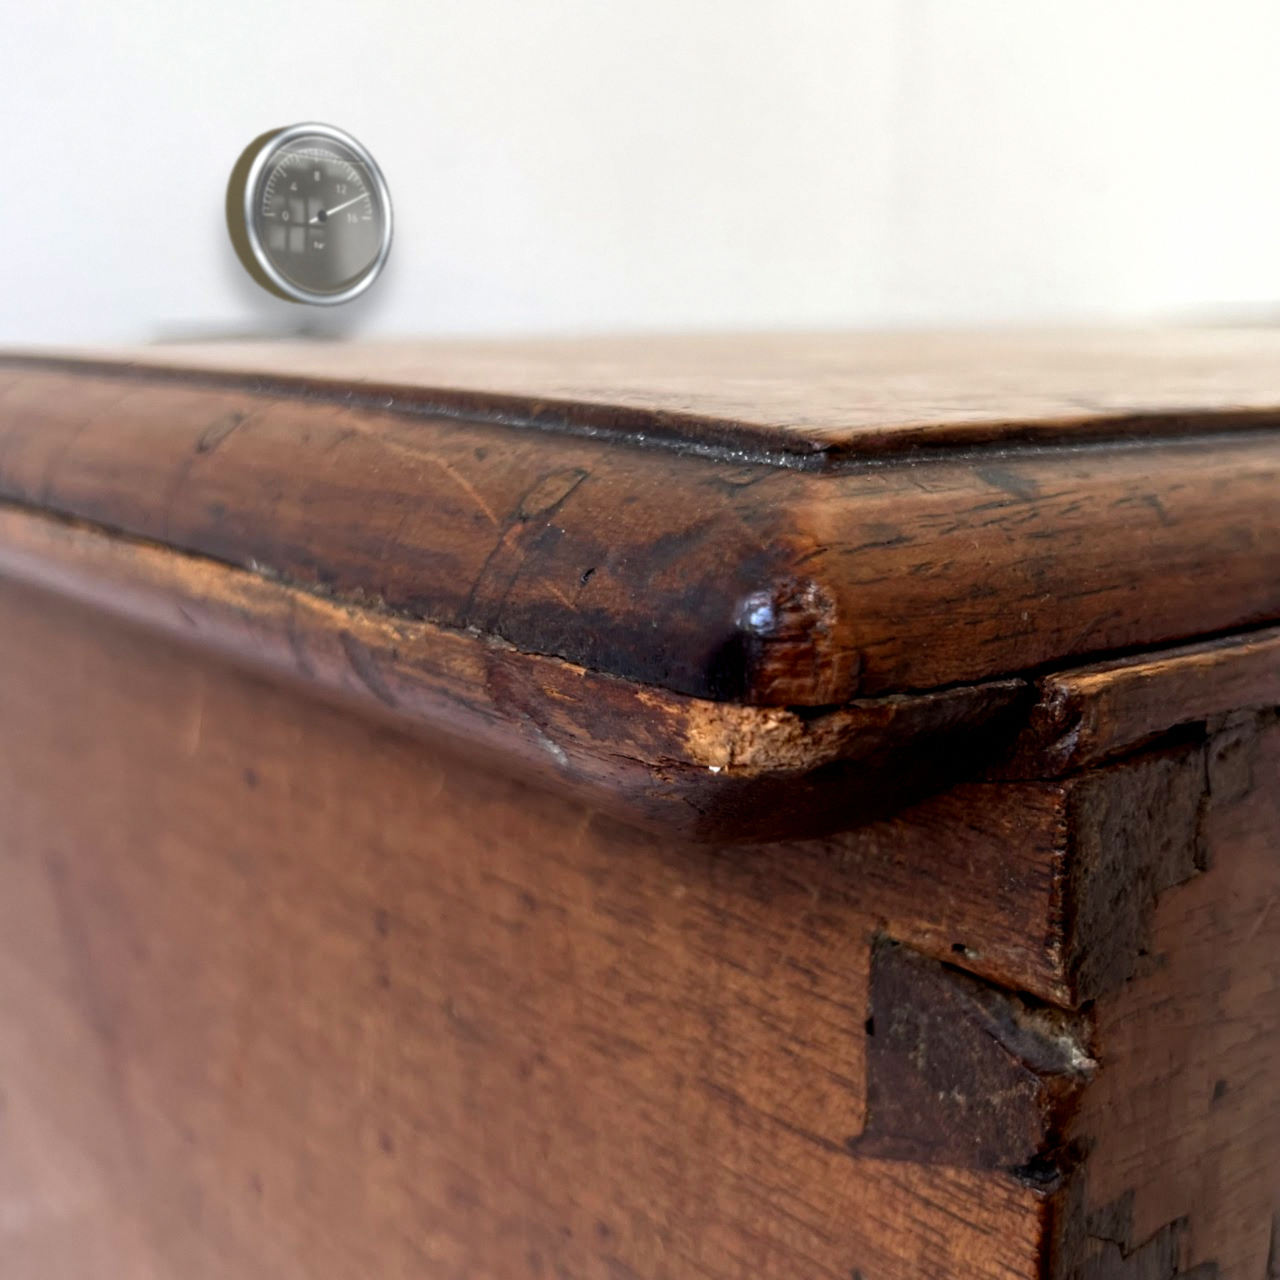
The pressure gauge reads 14 bar
